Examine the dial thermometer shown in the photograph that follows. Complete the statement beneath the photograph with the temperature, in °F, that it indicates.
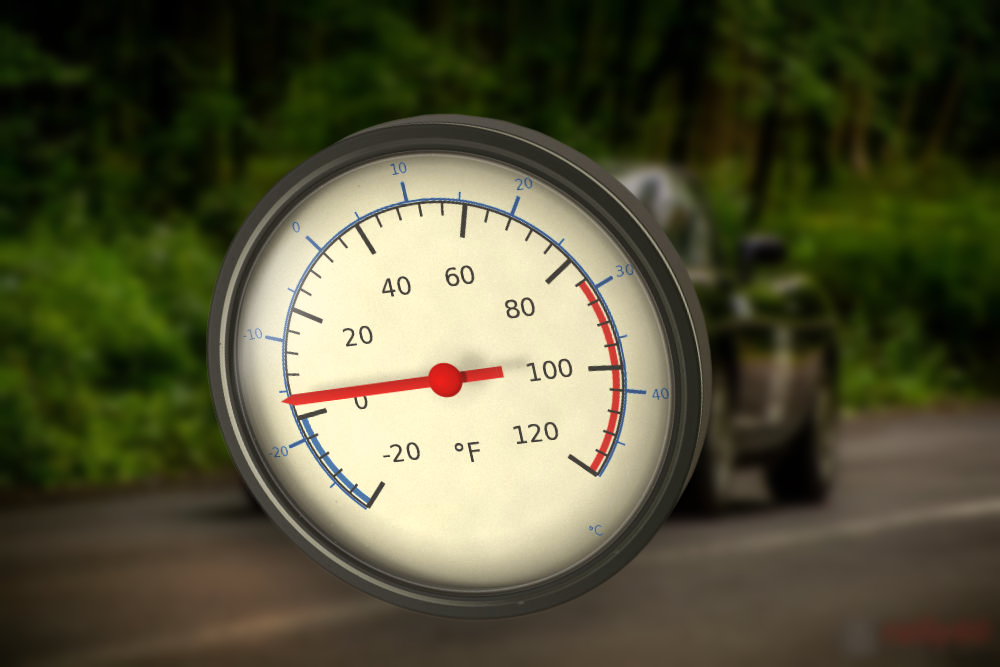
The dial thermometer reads 4 °F
